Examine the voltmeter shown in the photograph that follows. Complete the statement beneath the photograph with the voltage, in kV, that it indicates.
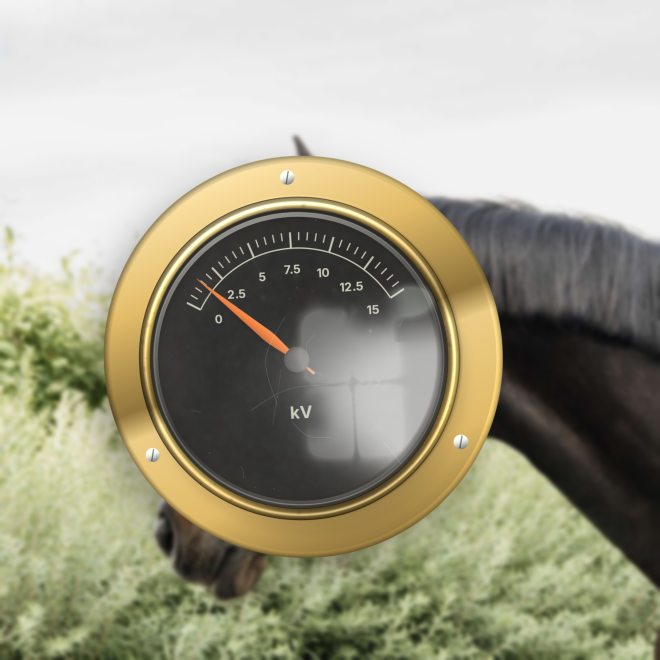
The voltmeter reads 1.5 kV
